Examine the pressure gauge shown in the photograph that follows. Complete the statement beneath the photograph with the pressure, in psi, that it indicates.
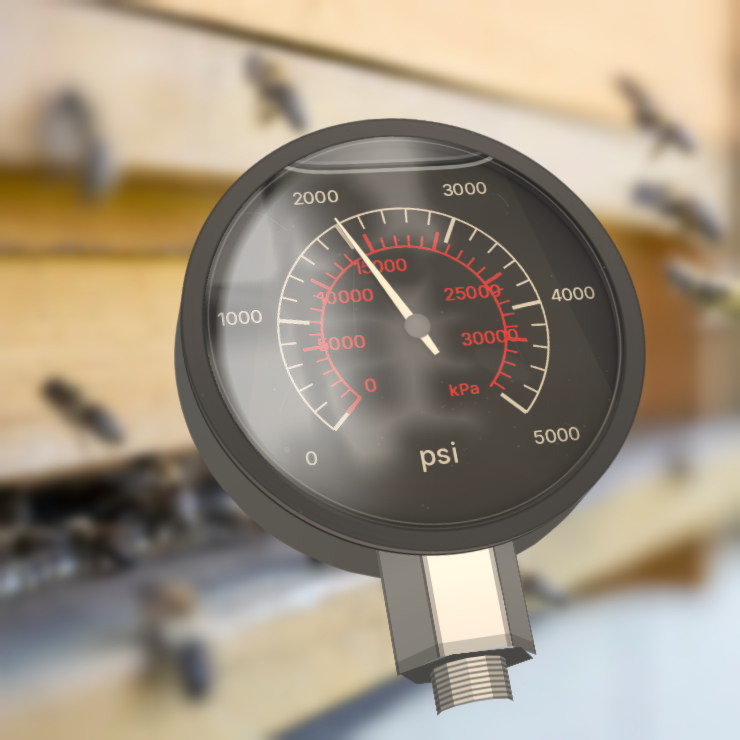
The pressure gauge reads 2000 psi
